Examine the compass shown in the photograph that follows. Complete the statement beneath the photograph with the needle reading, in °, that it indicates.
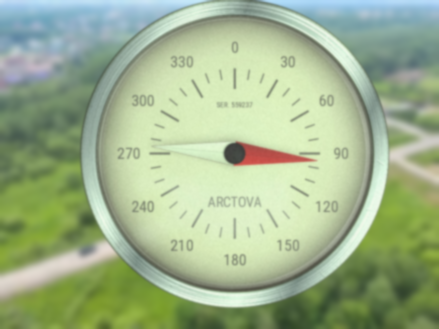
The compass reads 95 °
